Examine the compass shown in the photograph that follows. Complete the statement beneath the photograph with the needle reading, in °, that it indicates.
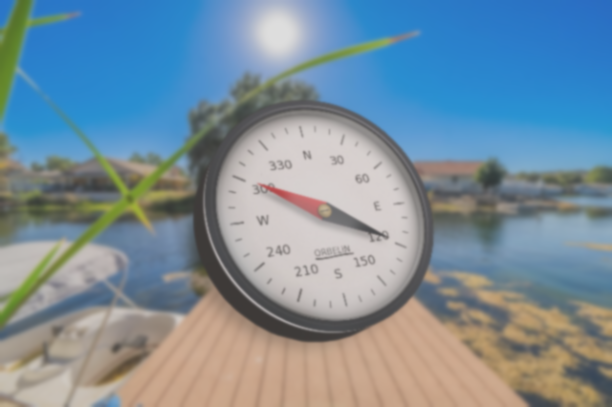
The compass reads 300 °
